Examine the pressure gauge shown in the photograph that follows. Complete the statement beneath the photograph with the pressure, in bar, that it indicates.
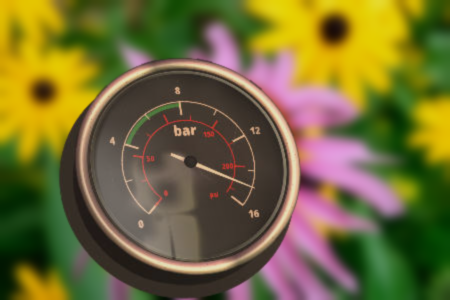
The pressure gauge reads 15 bar
